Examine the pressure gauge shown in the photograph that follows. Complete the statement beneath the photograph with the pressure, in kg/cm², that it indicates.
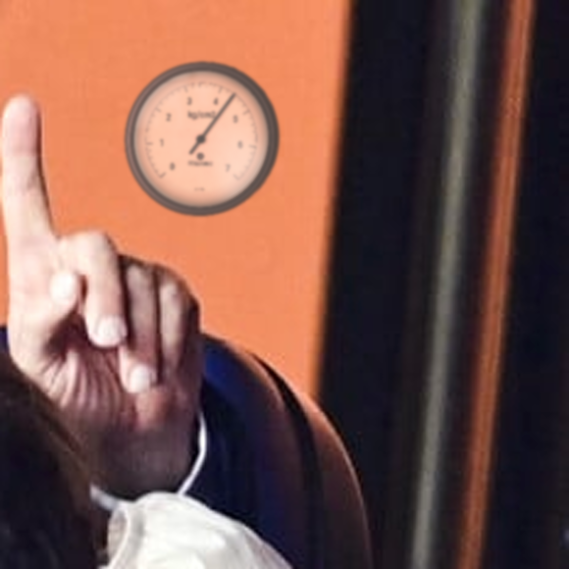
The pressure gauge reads 4.4 kg/cm²
